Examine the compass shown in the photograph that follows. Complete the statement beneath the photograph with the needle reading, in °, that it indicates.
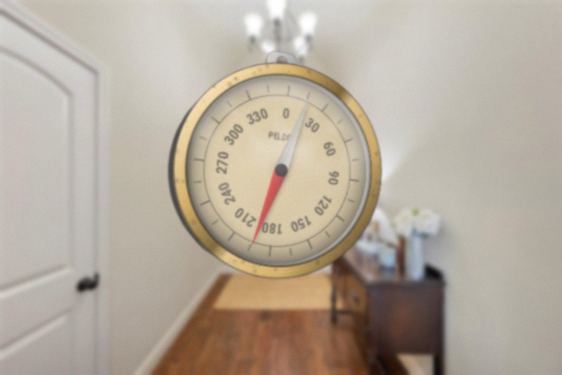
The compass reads 195 °
